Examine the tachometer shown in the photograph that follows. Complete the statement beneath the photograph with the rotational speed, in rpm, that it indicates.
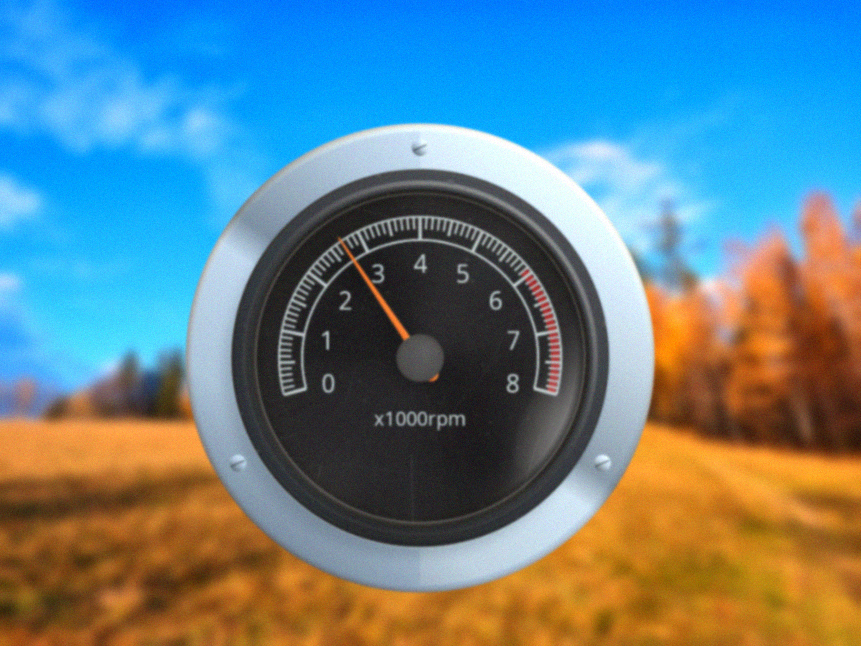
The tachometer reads 2700 rpm
